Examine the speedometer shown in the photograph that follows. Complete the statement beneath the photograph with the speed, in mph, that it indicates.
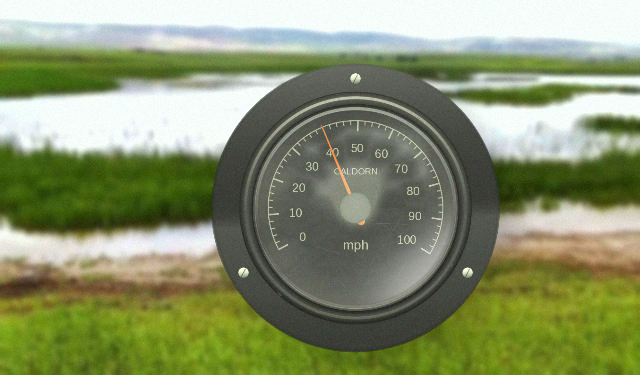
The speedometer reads 40 mph
